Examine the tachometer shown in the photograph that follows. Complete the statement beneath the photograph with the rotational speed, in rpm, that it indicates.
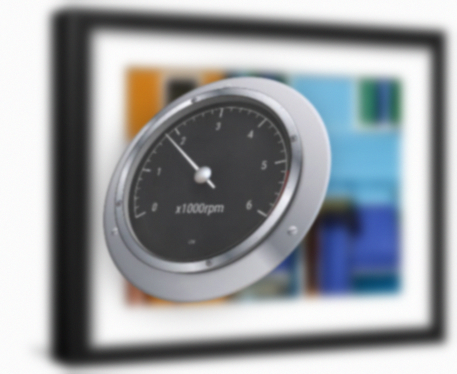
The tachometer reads 1800 rpm
